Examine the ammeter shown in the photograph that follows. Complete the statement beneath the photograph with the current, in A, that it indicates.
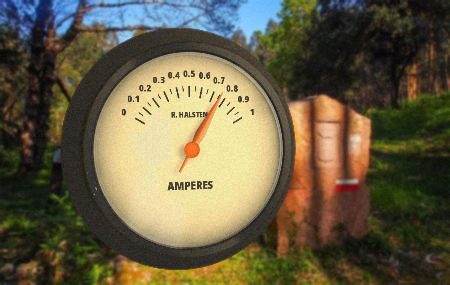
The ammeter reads 0.75 A
